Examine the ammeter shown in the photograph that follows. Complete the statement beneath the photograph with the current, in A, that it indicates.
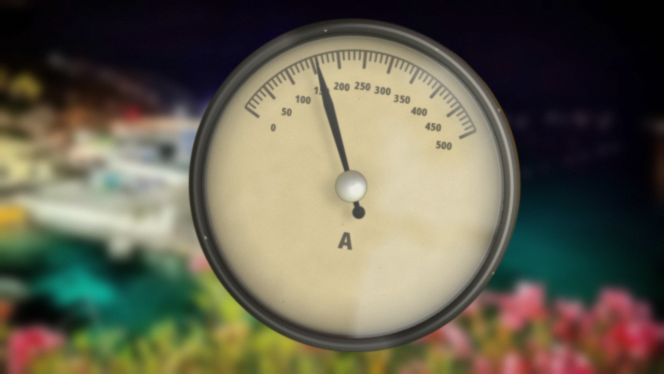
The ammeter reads 160 A
